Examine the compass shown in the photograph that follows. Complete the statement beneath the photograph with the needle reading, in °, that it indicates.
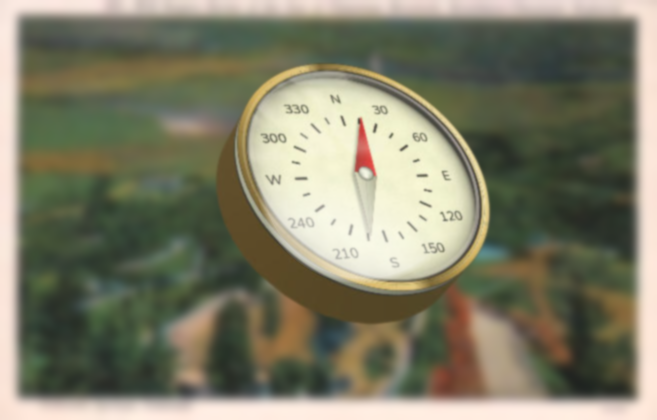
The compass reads 15 °
